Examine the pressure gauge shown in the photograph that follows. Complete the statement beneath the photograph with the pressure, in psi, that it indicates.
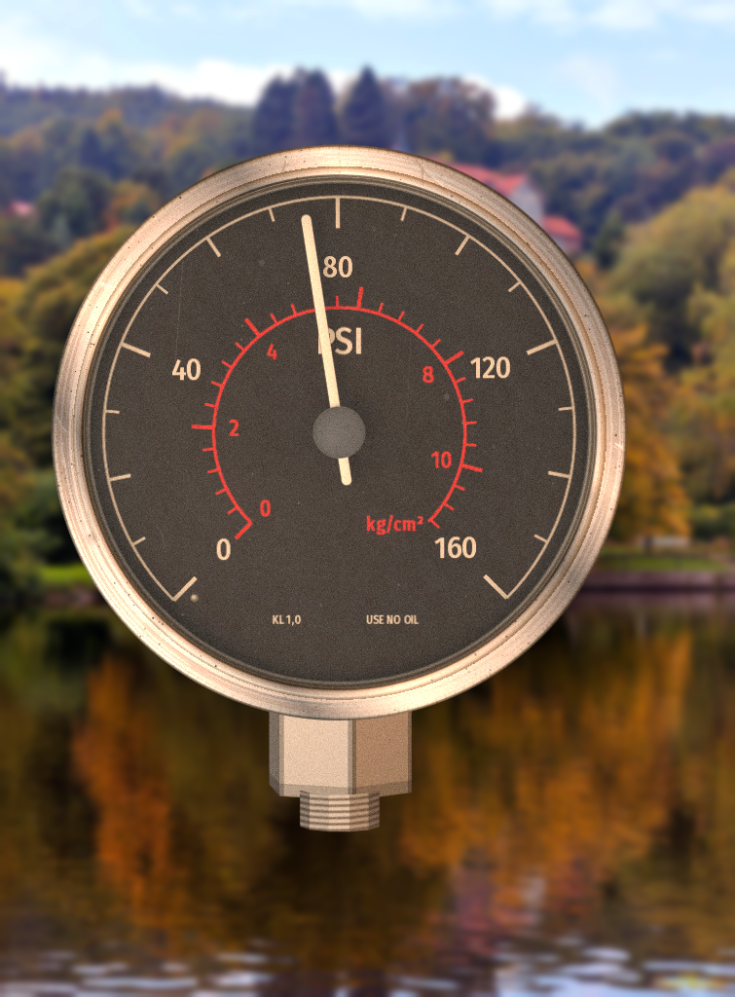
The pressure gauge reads 75 psi
